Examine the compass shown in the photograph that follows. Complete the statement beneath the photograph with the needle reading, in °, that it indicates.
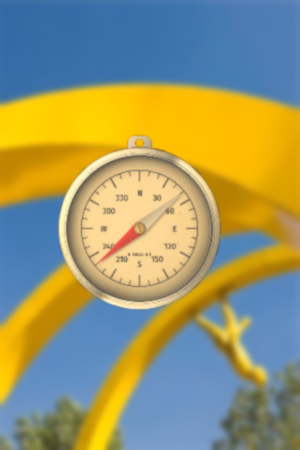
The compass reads 230 °
